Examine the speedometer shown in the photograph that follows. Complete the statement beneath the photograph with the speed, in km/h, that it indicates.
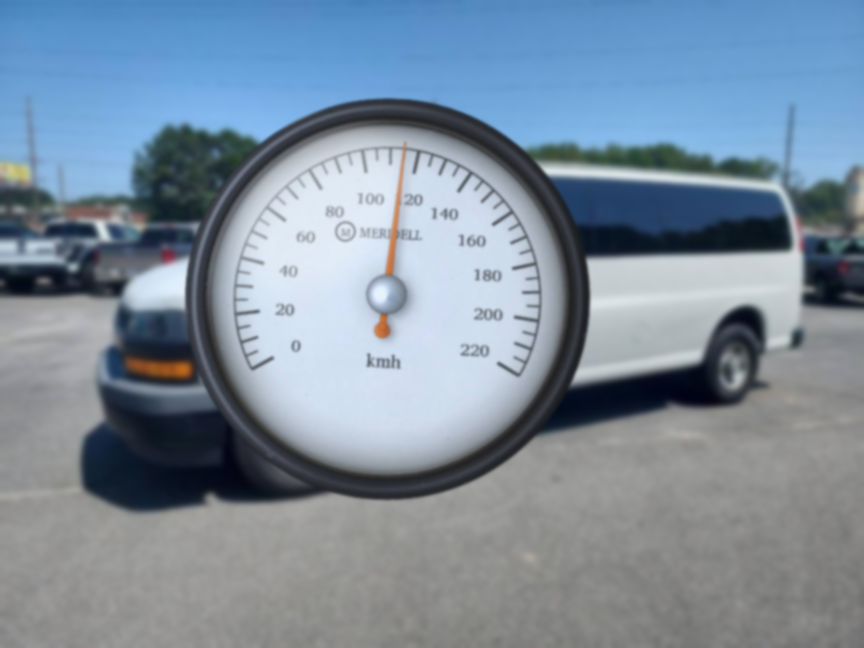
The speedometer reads 115 km/h
